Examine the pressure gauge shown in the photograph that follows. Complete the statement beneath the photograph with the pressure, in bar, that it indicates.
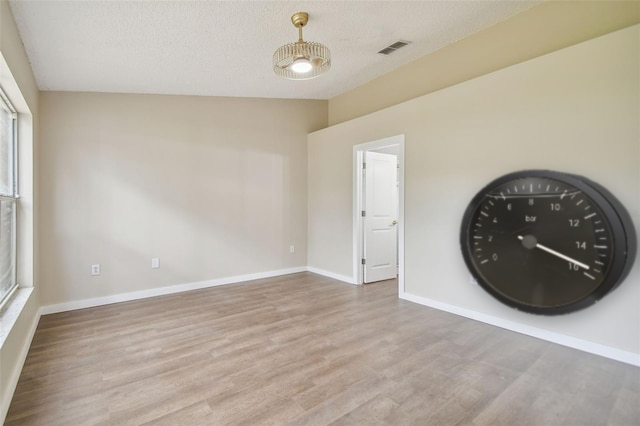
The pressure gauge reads 15.5 bar
